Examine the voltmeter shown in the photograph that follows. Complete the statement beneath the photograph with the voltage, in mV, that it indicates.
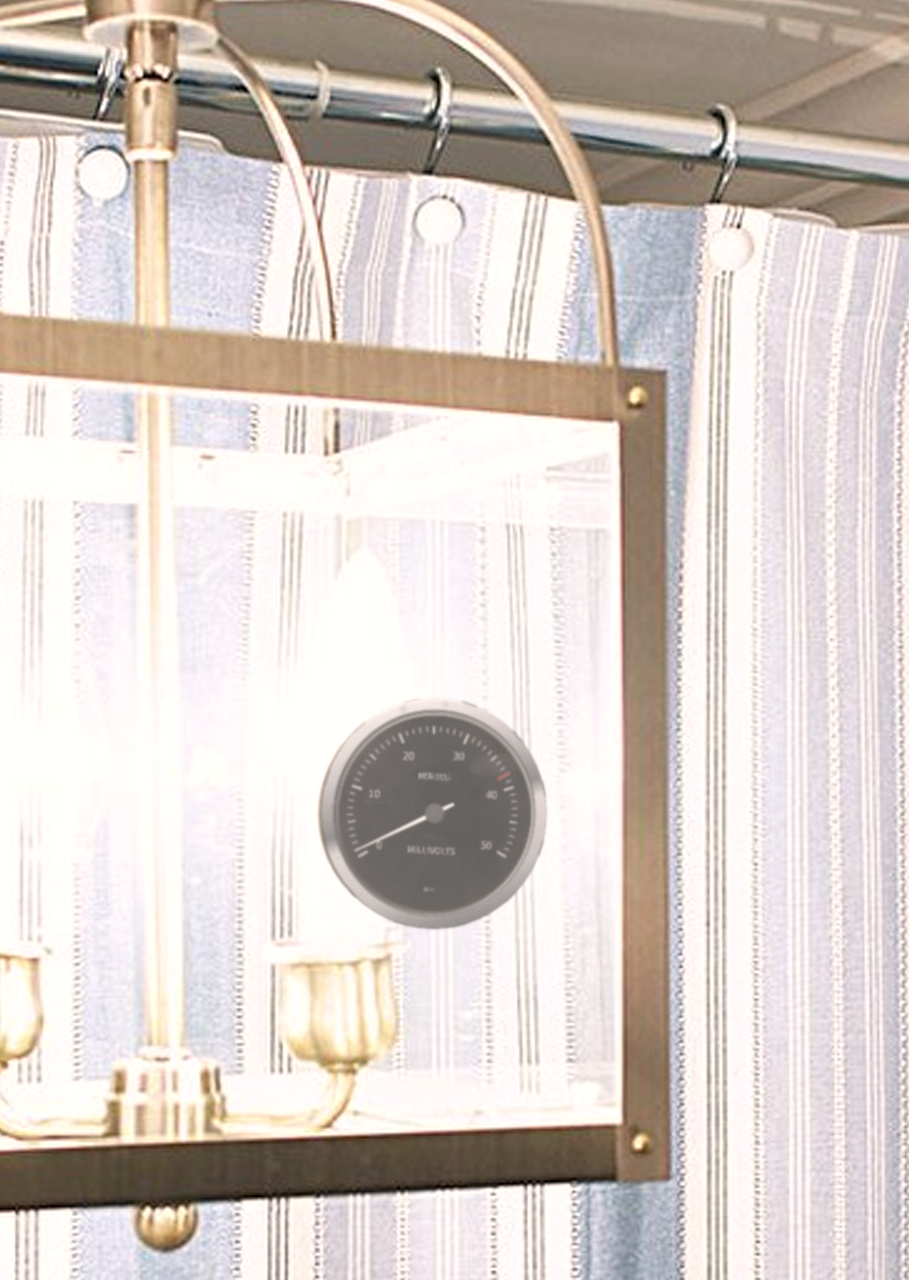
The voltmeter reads 1 mV
